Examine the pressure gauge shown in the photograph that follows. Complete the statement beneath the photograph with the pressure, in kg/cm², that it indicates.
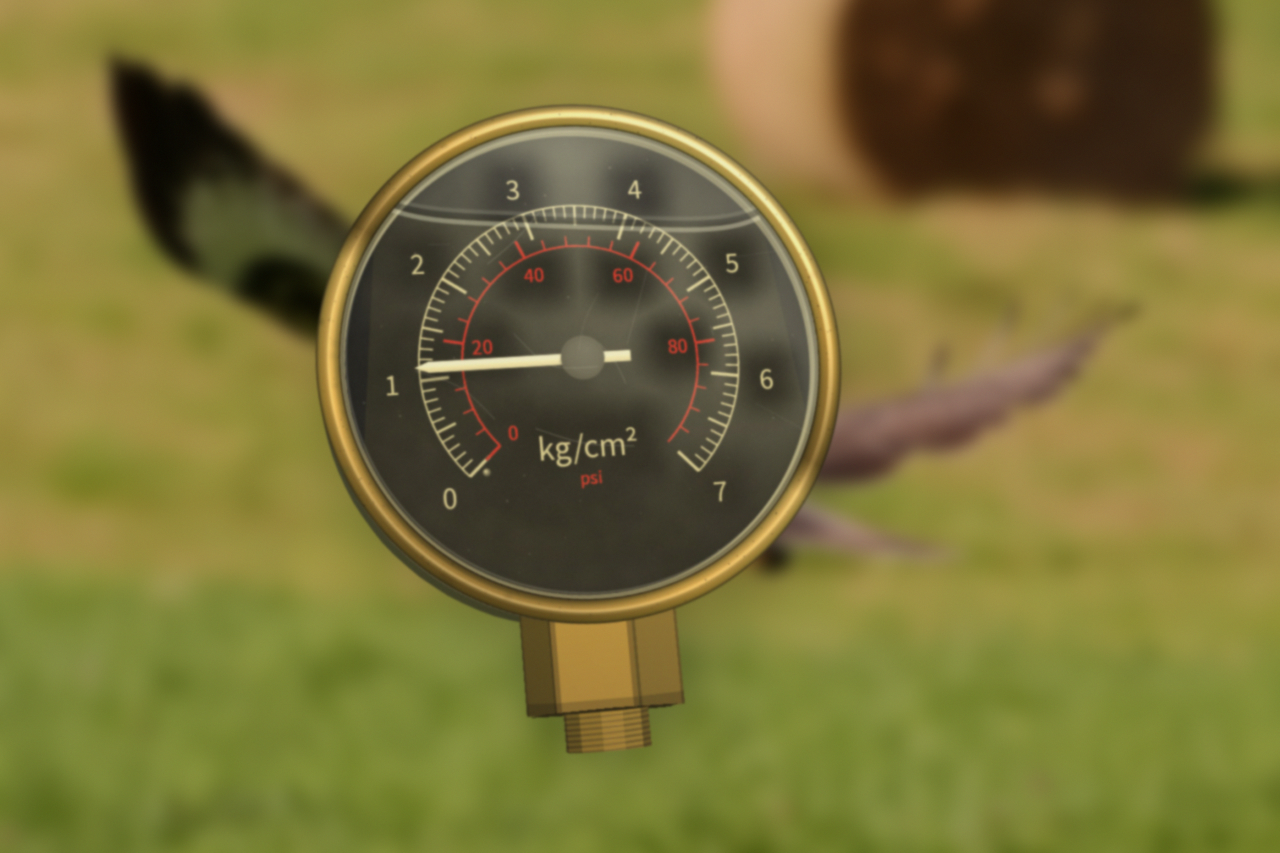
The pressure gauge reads 1.1 kg/cm²
